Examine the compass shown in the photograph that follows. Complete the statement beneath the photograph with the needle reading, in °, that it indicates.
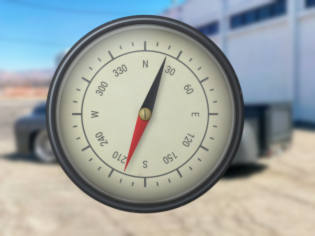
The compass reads 200 °
